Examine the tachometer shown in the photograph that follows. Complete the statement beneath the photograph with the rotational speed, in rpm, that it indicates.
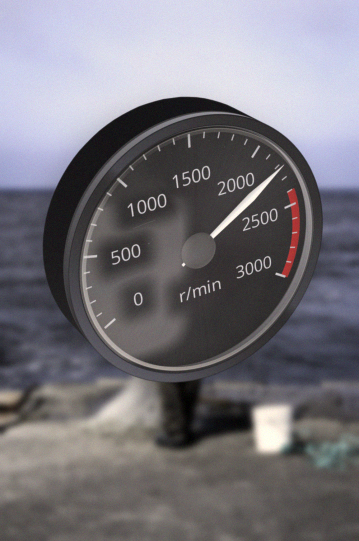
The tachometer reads 2200 rpm
